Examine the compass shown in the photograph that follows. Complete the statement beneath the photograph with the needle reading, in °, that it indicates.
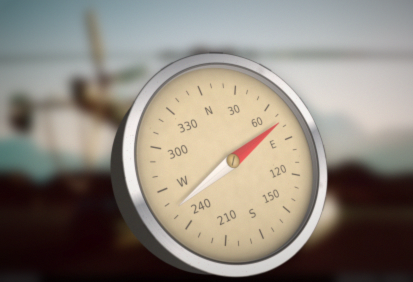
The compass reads 75 °
